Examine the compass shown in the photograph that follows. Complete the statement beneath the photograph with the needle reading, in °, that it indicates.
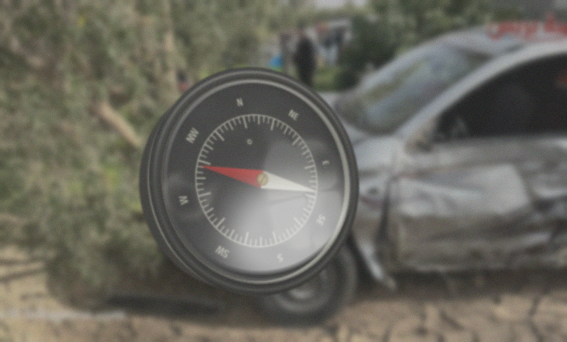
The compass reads 295 °
